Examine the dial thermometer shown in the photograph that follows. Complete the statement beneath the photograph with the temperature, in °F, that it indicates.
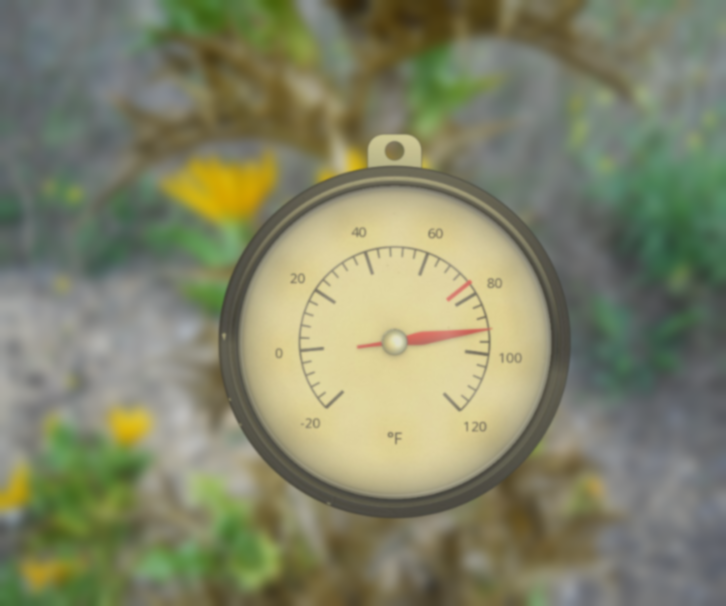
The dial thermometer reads 92 °F
